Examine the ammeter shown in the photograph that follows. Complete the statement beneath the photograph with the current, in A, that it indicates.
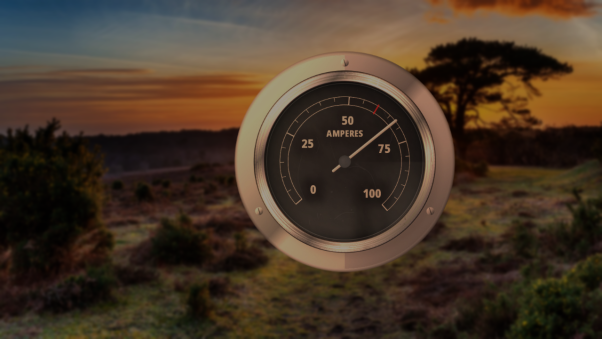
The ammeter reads 67.5 A
